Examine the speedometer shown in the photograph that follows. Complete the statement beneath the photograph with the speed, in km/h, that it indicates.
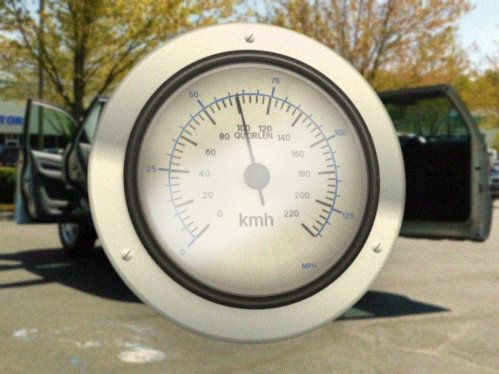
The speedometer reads 100 km/h
